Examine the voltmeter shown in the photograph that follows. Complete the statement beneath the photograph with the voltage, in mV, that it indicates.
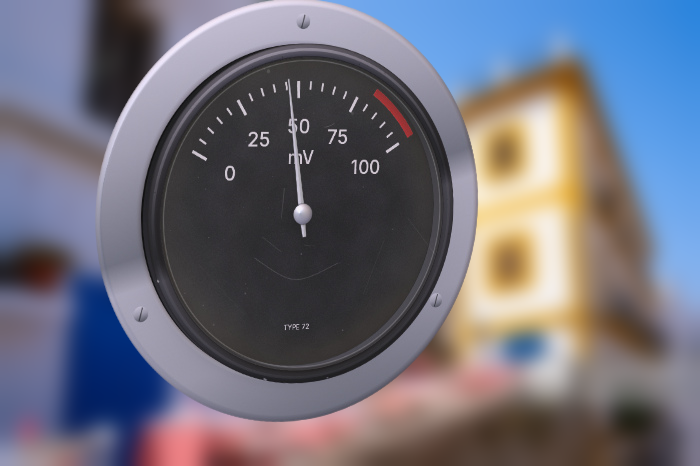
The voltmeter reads 45 mV
